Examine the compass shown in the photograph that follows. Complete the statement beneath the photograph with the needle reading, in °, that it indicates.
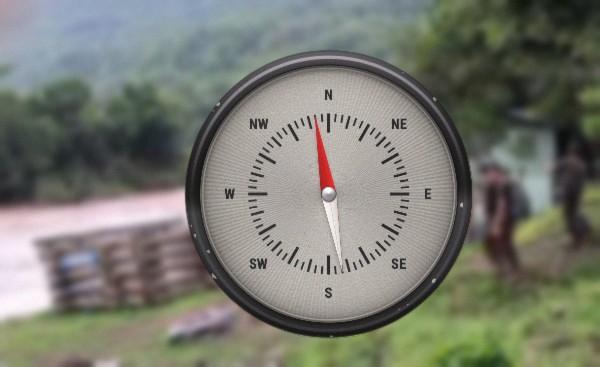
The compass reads 350 °
